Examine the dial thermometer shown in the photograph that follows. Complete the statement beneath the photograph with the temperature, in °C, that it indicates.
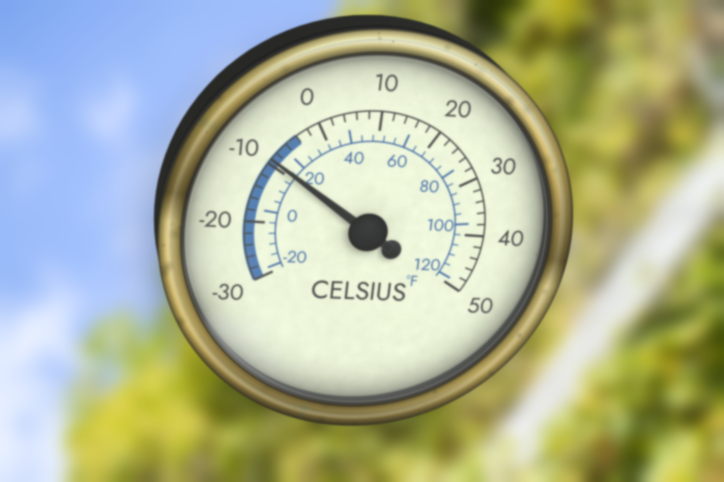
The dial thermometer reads -9 °C
